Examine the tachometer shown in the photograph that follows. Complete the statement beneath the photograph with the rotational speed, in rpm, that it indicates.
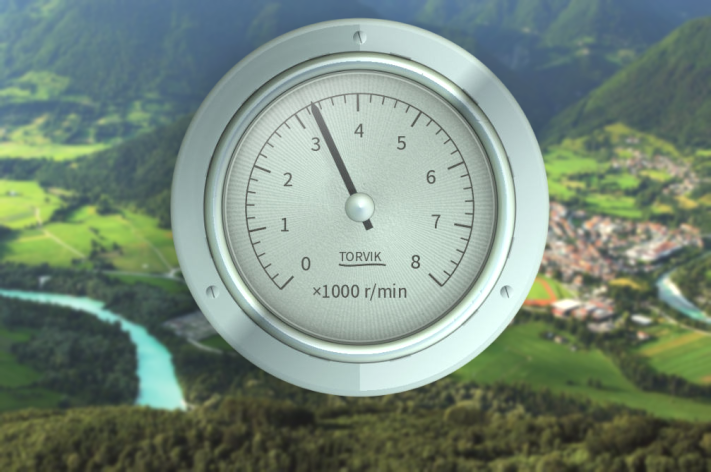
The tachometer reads 3300 rpm
